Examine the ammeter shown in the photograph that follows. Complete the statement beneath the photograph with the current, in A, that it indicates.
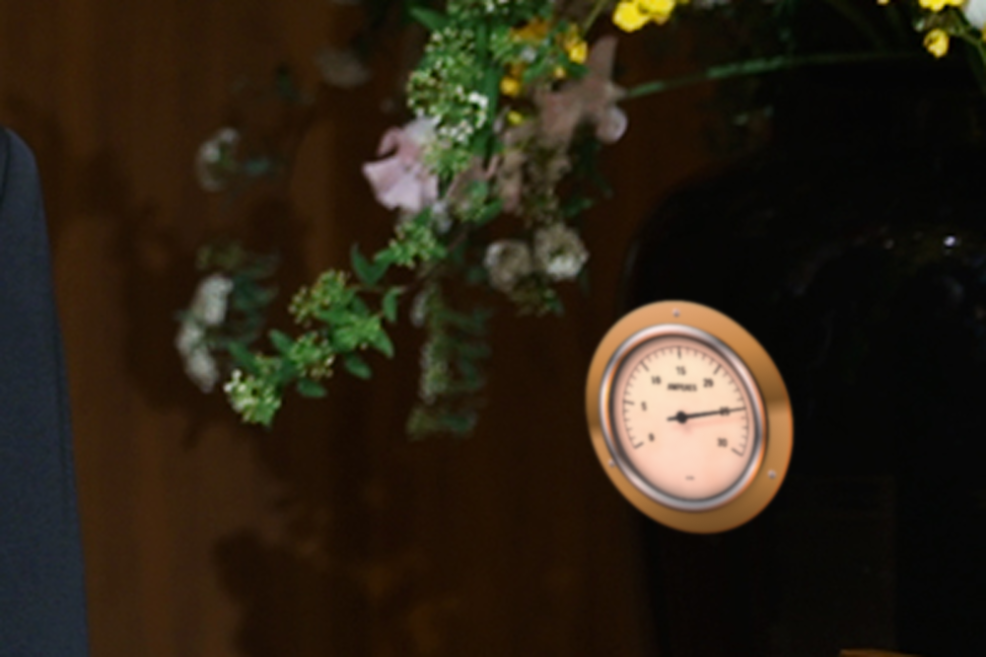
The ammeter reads 25 A
